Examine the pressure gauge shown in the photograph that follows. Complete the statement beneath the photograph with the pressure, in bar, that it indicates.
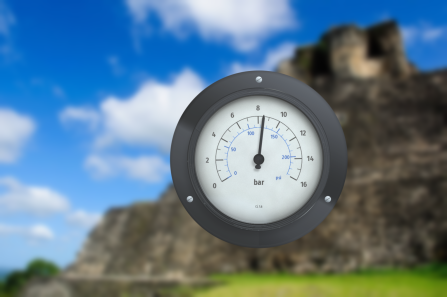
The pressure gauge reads 8.5 bar
